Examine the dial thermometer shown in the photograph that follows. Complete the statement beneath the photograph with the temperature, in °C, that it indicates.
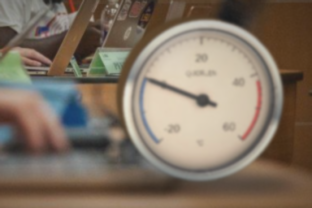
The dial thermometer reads 0 °C
